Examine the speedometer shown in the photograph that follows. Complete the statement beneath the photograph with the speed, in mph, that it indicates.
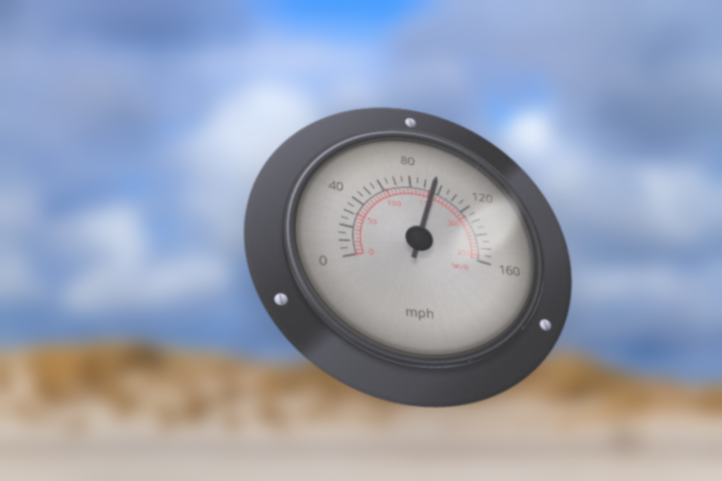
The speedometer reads 95 mph
